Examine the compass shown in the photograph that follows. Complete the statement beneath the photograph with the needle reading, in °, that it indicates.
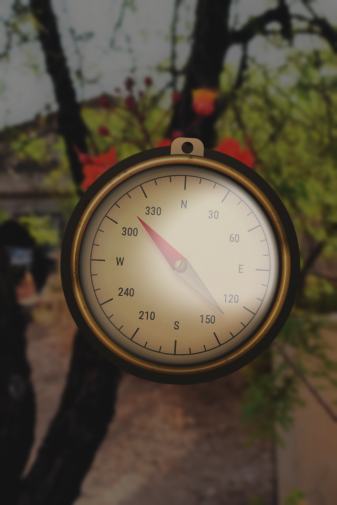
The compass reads 315 °
